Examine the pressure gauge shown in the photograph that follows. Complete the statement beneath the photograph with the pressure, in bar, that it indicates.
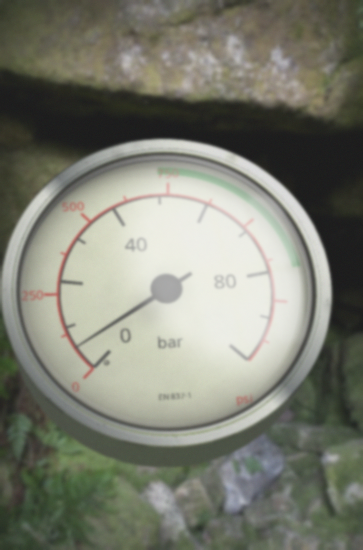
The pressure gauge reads 5 bar
